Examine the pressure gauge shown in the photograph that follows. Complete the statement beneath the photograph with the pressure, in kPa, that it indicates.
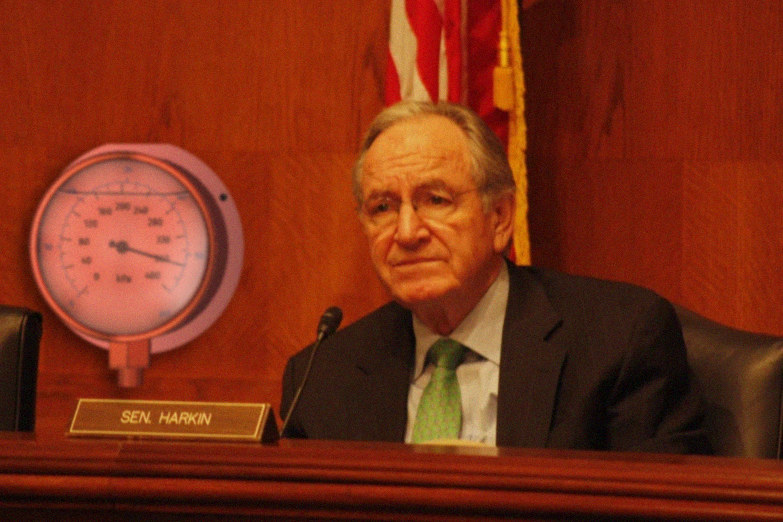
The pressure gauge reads 360 kPa
